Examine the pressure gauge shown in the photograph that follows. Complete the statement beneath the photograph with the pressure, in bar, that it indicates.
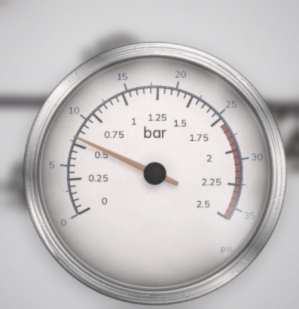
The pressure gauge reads 0.55 bar
